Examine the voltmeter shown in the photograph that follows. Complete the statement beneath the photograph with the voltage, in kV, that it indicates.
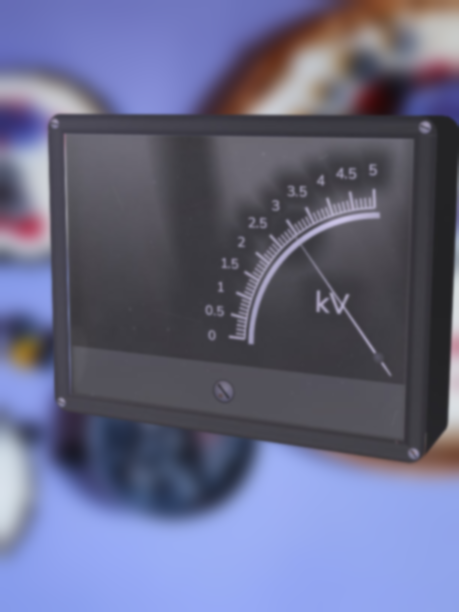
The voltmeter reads 3 kV
